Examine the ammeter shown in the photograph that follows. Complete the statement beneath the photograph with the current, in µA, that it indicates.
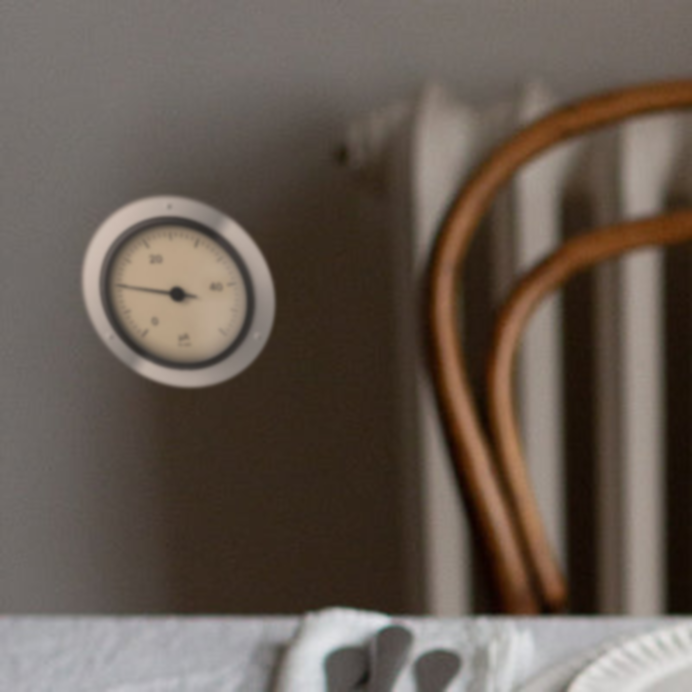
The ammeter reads 10 µA
